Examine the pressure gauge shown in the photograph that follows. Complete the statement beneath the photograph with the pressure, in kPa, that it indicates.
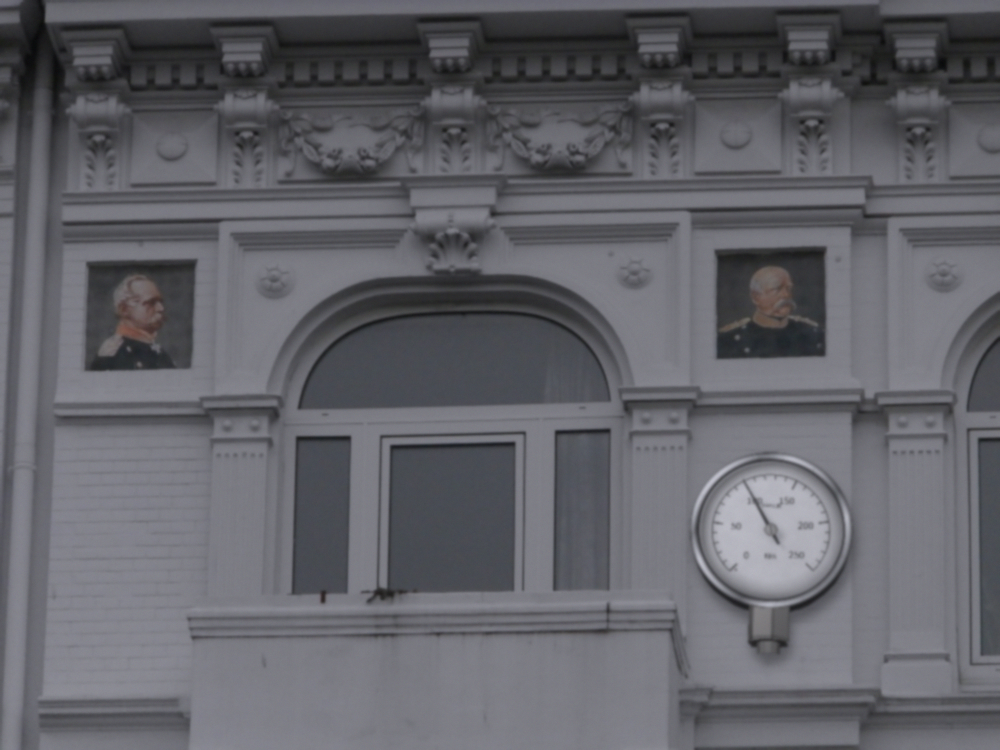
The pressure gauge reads 100 kPa
